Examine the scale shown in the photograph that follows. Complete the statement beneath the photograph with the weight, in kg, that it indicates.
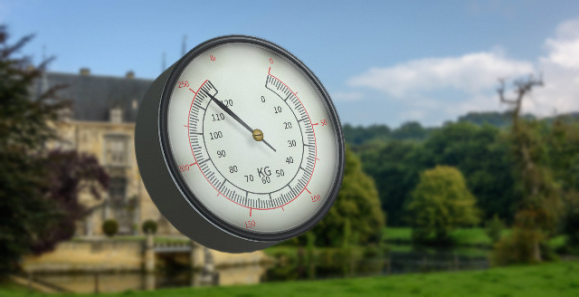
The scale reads 115 kg
